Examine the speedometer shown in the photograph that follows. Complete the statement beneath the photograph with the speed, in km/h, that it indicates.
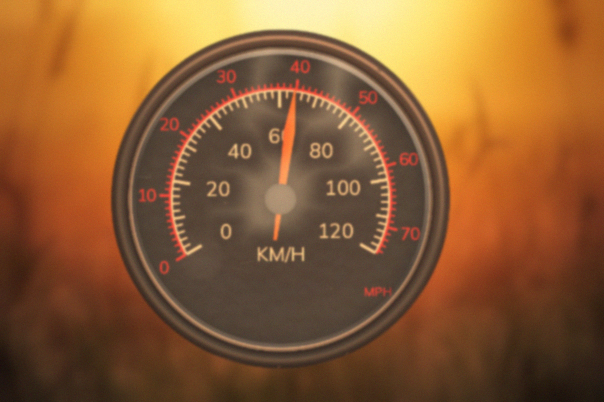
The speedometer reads 64 km/h
